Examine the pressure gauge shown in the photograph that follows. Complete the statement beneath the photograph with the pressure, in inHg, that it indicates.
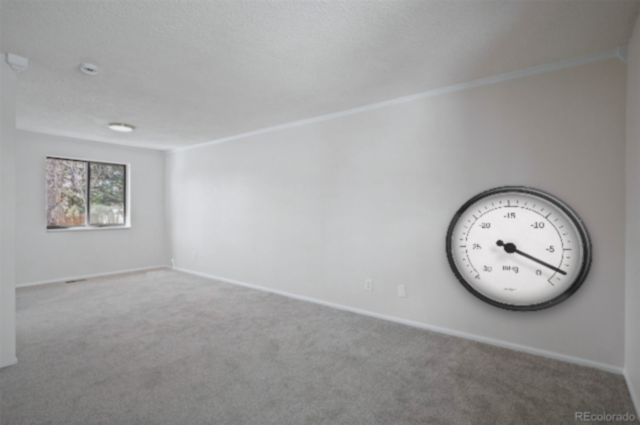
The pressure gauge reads -2 inHg
